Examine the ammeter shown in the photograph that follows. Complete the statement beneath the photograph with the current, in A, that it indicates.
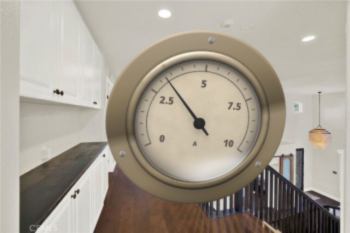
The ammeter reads 3.25 A
